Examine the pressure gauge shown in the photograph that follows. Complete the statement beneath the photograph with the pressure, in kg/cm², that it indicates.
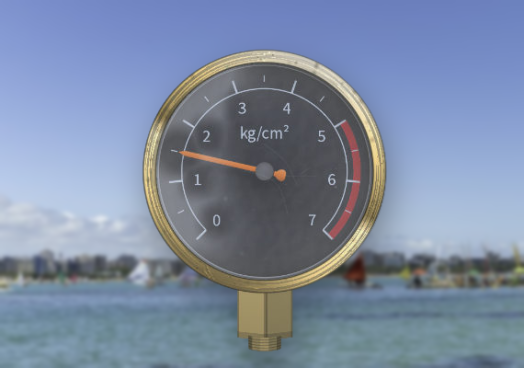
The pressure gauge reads 1.5 kg/cm²
